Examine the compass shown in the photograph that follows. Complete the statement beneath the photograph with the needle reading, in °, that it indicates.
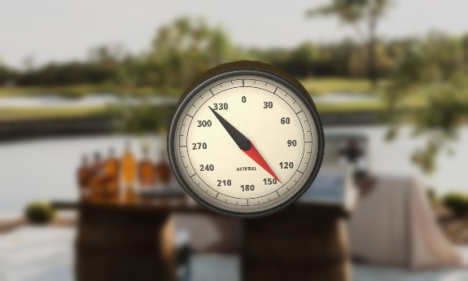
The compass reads 140 °
